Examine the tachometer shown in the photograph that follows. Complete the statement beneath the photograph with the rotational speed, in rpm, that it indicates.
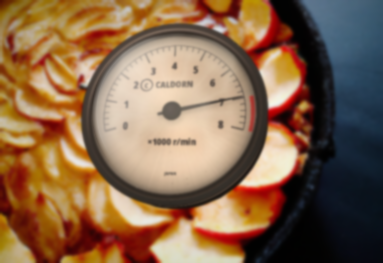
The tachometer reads 7000 rpm
